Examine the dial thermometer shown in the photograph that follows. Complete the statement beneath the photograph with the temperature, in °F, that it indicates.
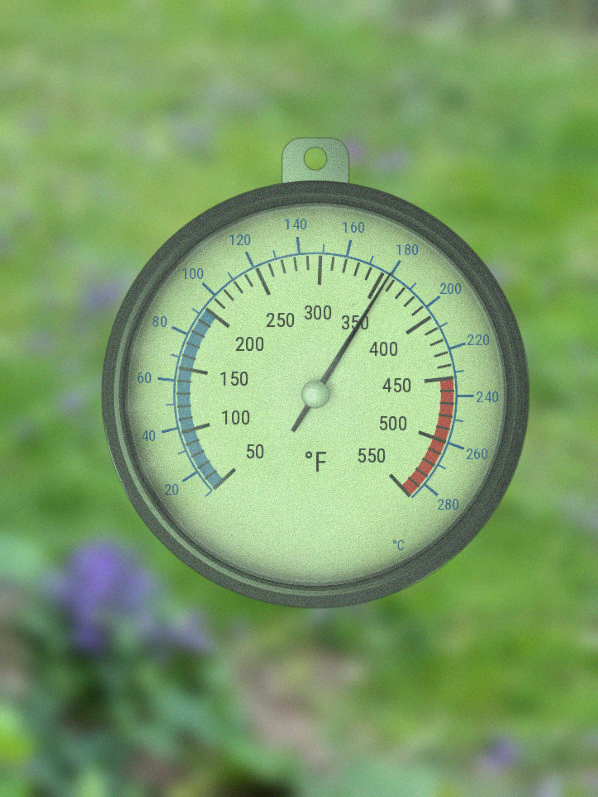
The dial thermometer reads 355 °F
